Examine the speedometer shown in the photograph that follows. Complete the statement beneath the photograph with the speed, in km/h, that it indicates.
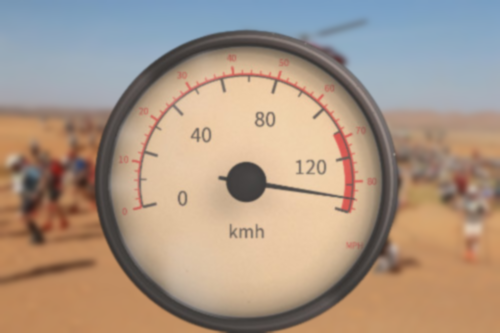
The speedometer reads 135 km/h
